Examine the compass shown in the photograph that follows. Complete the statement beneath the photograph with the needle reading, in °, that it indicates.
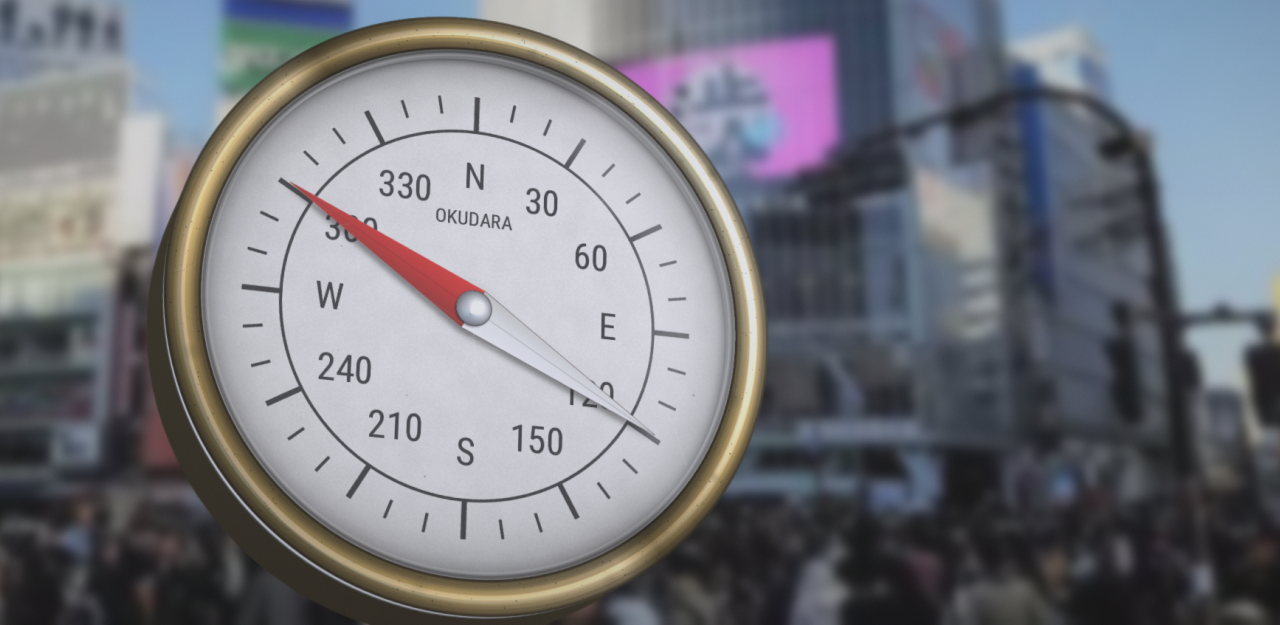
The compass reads 300 °
